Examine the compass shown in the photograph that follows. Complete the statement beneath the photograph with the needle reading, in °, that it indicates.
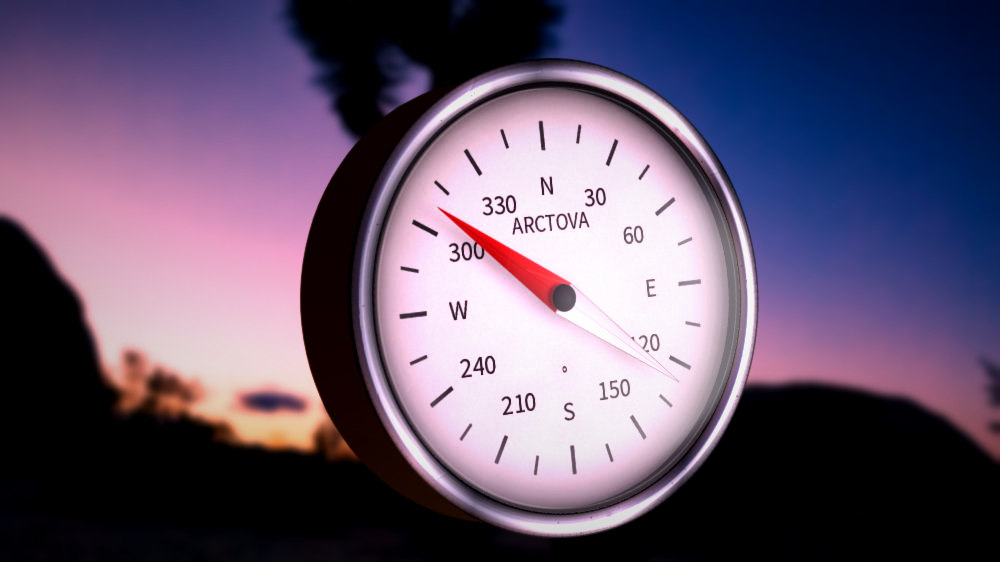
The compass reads 307.5 °
